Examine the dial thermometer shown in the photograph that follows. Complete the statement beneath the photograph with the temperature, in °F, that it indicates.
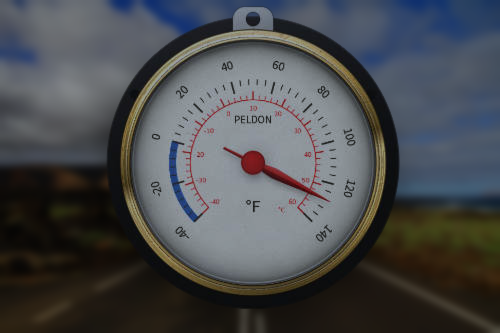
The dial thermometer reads 128 °F
